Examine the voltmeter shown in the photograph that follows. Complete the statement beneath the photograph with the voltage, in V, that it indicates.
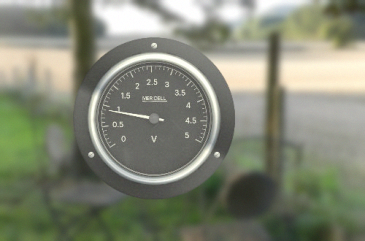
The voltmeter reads 0.9 V
